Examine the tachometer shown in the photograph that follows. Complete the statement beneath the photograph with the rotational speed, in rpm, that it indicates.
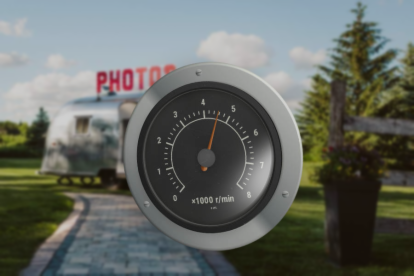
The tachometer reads 4600 rpm
